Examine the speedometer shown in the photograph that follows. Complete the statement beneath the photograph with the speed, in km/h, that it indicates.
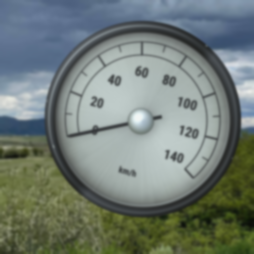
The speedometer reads 0 km/h
